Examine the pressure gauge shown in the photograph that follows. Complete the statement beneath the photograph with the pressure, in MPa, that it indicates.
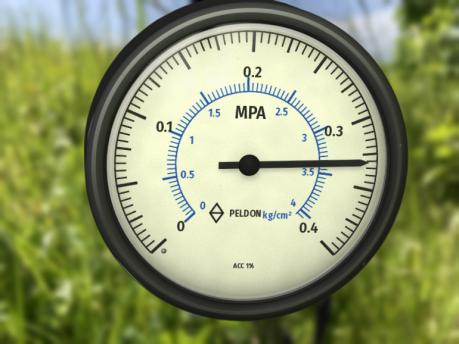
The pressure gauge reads 0.33 MPa
